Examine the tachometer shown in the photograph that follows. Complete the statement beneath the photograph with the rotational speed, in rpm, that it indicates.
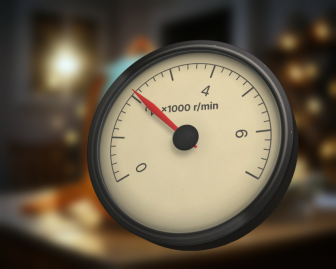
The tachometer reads 2100 rpm
